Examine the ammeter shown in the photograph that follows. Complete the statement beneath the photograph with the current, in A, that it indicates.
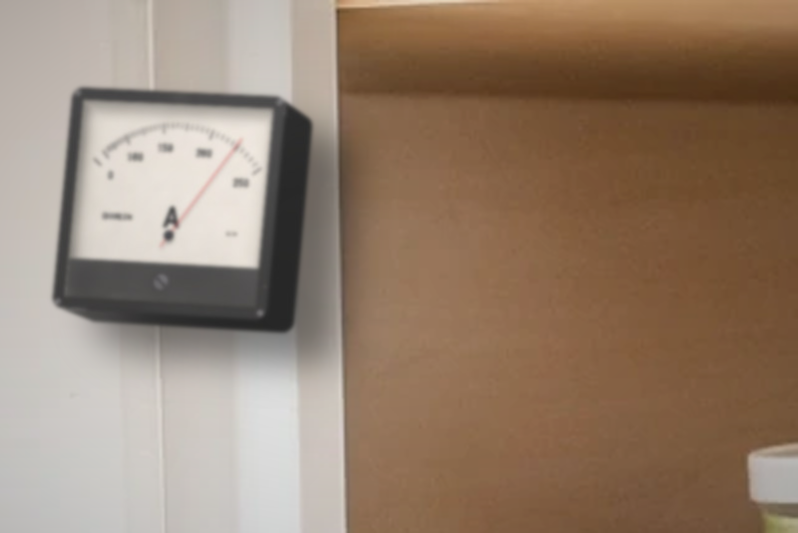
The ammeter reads 225 A
